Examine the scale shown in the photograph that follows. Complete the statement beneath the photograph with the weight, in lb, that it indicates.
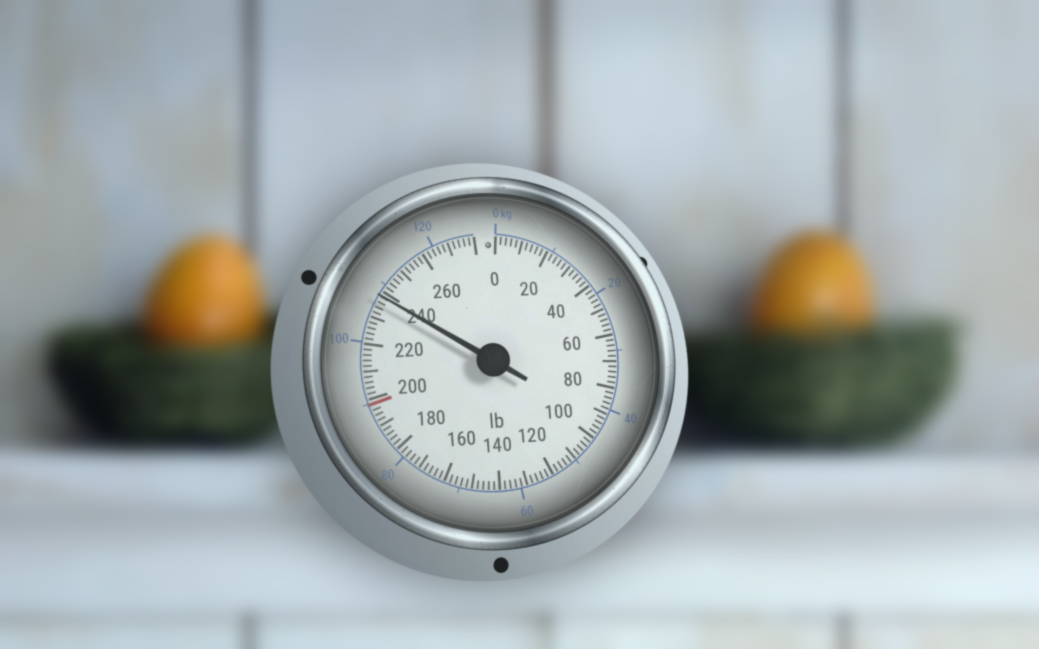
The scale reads 238 lb
